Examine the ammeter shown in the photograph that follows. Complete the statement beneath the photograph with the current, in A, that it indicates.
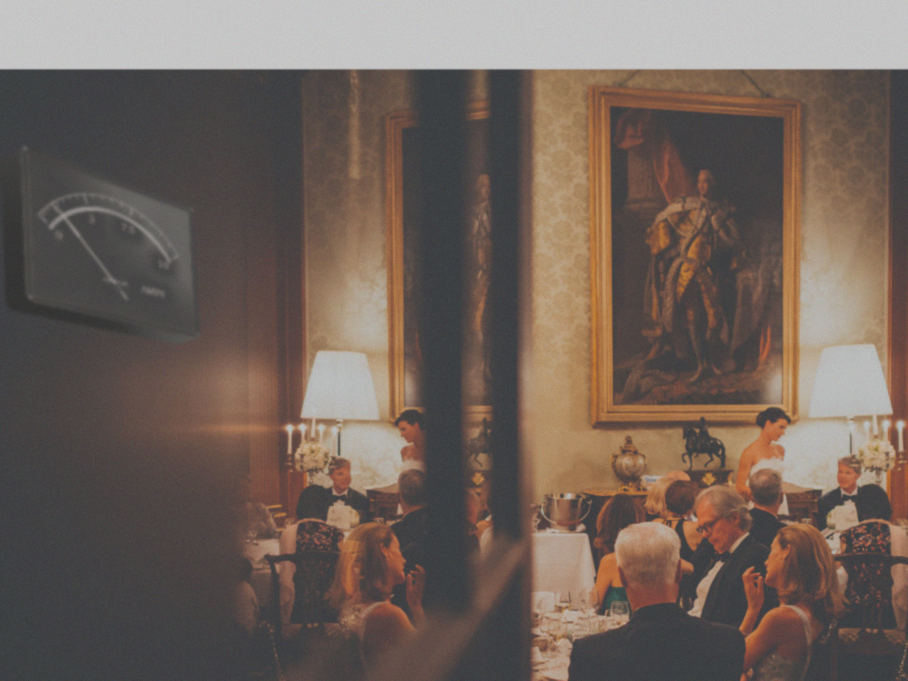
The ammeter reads 2.5 A
